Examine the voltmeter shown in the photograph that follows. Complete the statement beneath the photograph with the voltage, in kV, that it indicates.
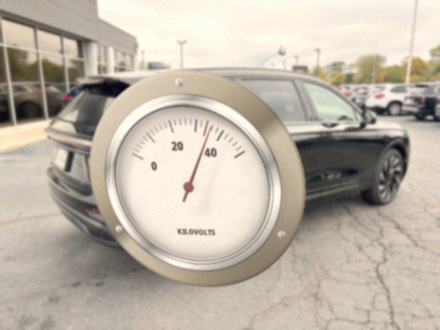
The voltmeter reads 36 kV
